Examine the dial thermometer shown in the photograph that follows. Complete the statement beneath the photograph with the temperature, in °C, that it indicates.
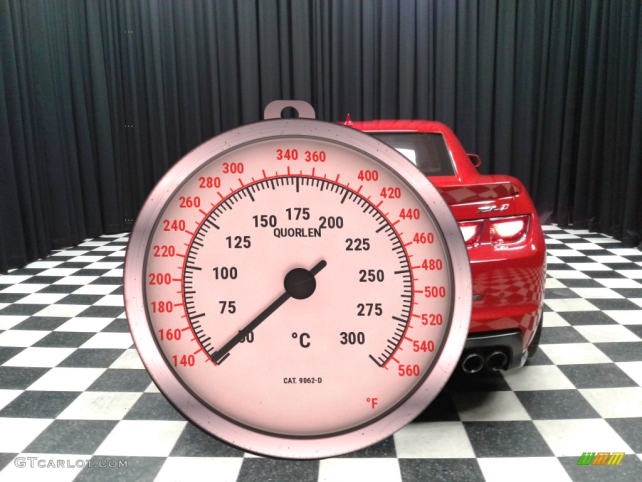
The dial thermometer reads 52.5 °C
